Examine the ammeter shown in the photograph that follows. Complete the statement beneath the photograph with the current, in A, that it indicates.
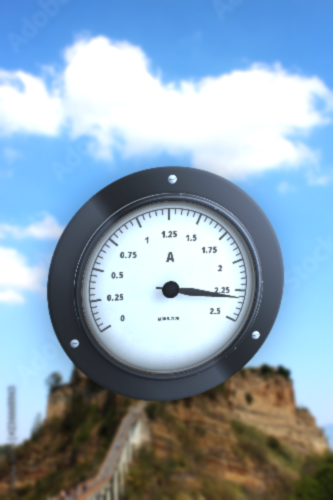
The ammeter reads 2.3 A
